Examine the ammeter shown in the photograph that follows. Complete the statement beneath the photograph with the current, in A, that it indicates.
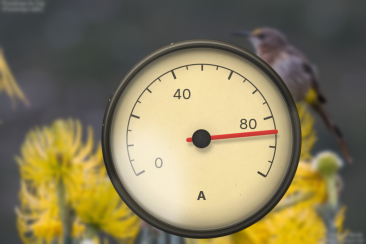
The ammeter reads 85 A
